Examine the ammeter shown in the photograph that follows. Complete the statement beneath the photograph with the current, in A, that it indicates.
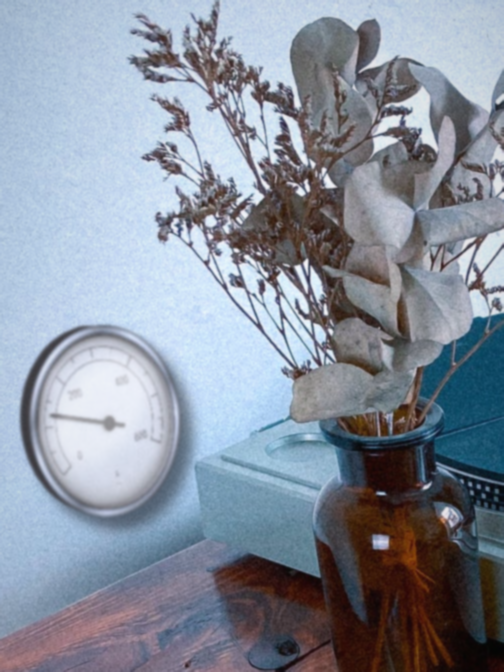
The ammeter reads 125 A
